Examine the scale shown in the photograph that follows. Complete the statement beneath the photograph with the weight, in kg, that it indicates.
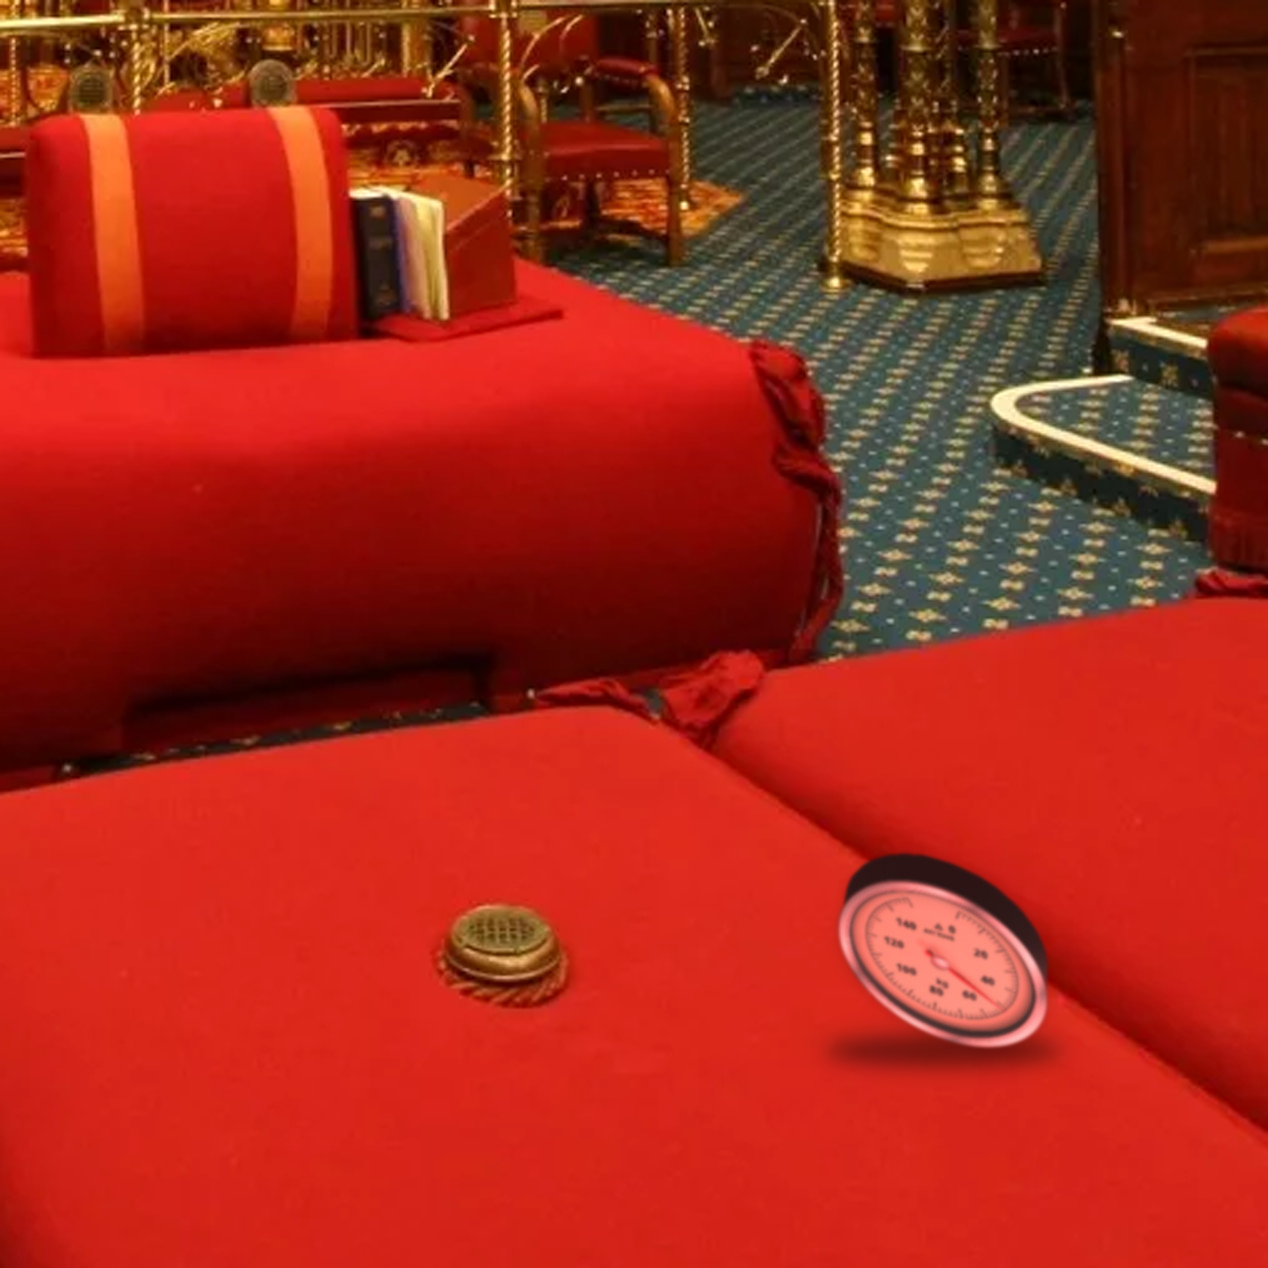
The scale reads 50 kg
